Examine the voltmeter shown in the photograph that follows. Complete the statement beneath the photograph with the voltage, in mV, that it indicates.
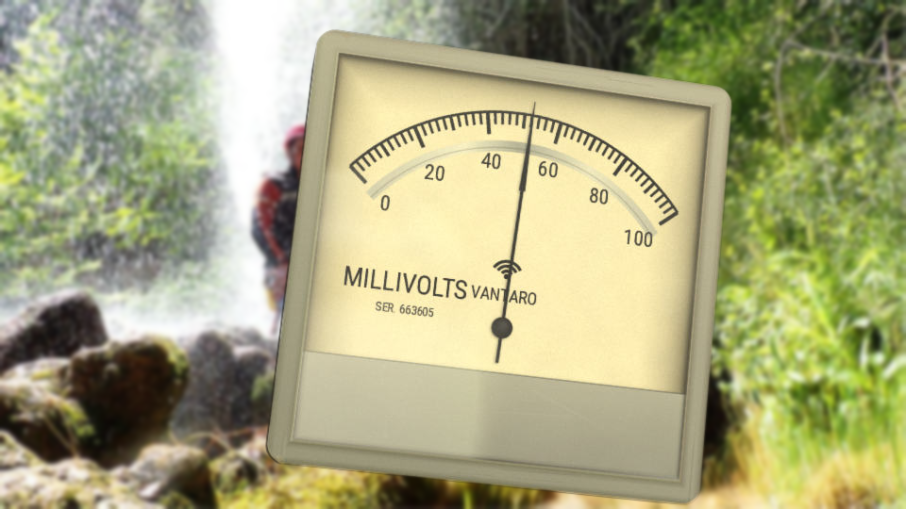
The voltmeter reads 52 mV
